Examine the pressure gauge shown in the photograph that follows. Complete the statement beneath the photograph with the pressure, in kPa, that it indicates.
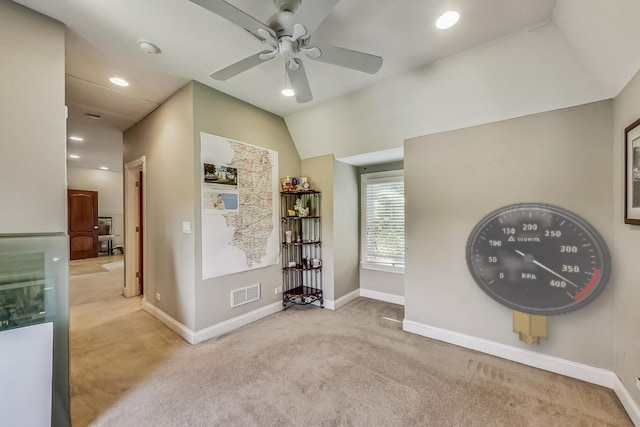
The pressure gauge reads 380 kPa
